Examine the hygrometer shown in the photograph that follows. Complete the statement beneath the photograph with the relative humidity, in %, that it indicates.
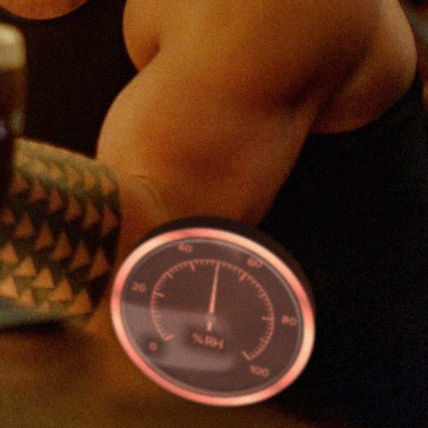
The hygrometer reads 50 %
